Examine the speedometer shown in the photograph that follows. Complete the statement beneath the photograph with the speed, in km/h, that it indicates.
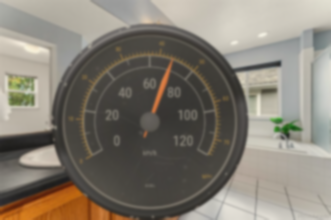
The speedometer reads 70 km/h
